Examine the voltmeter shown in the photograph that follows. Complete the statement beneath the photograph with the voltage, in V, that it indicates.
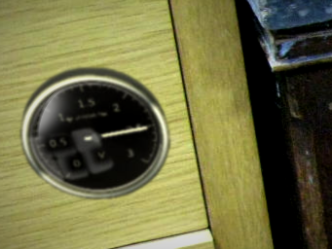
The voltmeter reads 2.5 V
